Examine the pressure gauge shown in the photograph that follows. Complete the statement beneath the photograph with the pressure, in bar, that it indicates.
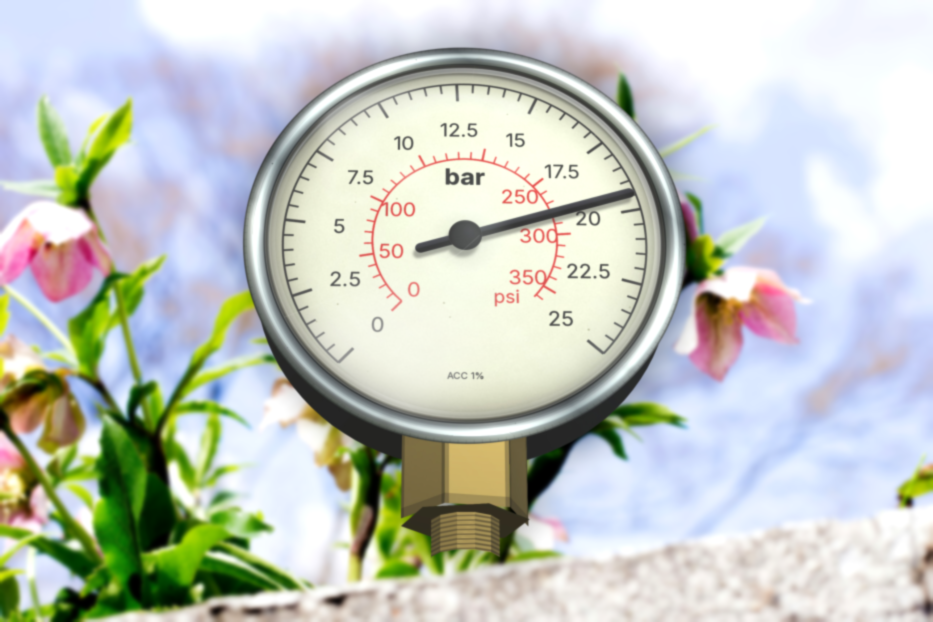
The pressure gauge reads 19.5 bar
